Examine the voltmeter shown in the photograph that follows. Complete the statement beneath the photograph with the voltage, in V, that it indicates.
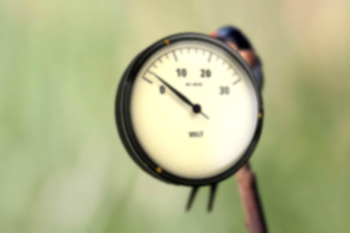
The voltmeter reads 2 V
